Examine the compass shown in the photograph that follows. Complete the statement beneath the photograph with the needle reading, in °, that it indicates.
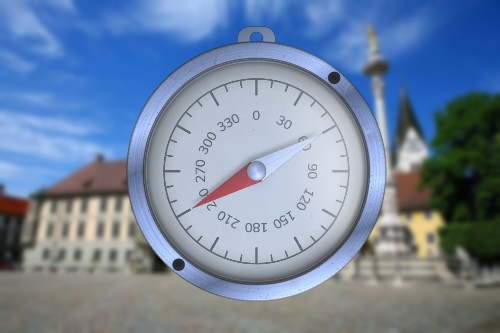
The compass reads 240 °
